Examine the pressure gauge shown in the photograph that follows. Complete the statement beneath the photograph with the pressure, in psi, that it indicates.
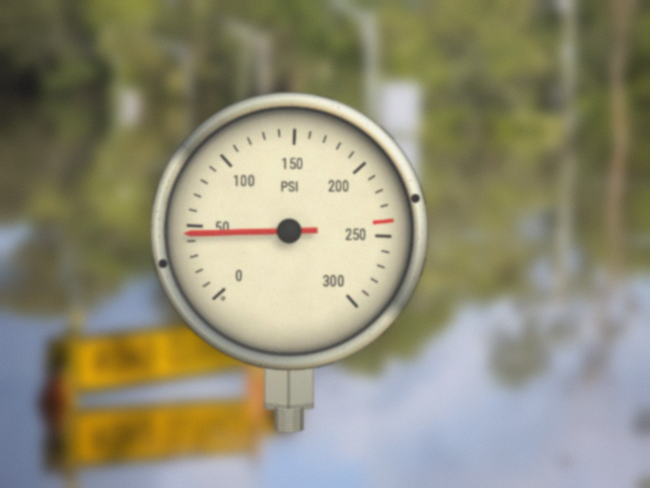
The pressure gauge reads 45 psi
